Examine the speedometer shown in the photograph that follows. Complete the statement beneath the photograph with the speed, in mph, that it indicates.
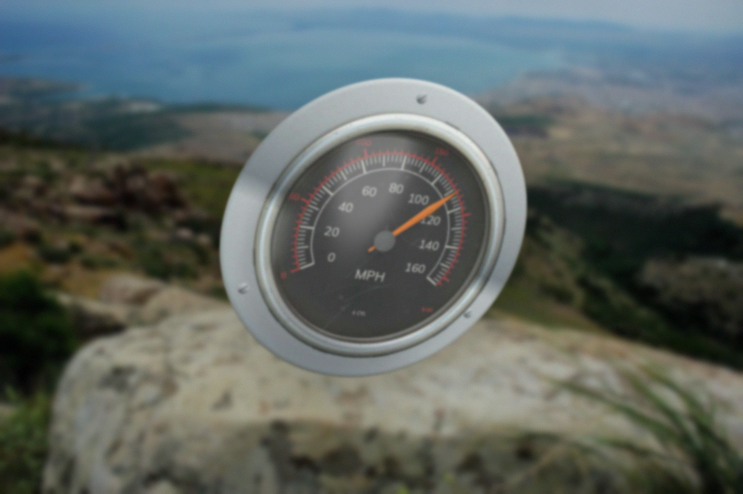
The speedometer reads 110 mph
